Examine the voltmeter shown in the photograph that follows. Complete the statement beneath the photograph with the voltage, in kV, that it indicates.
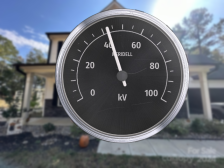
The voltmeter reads 42.5 kV
